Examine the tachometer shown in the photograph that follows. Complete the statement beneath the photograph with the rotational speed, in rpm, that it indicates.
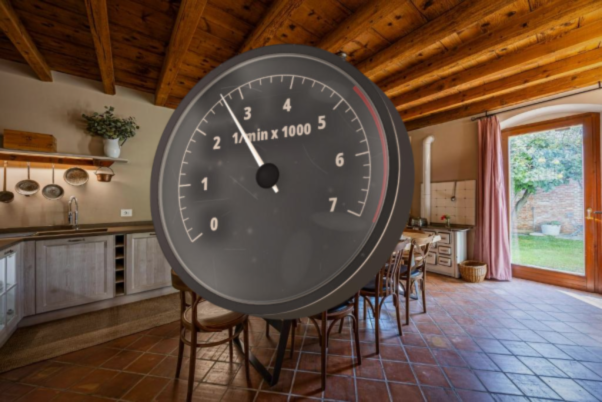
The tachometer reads 2700 rpm
